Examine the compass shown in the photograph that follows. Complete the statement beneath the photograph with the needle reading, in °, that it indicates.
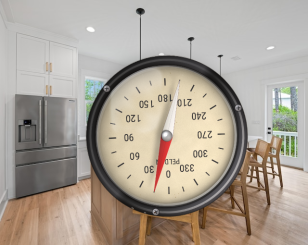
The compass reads 15 °
